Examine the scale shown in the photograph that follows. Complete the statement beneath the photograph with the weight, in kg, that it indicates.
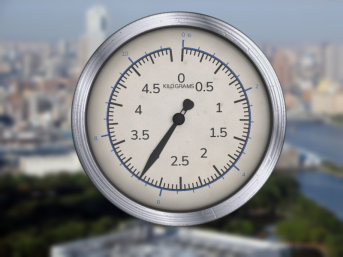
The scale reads 3 kg
